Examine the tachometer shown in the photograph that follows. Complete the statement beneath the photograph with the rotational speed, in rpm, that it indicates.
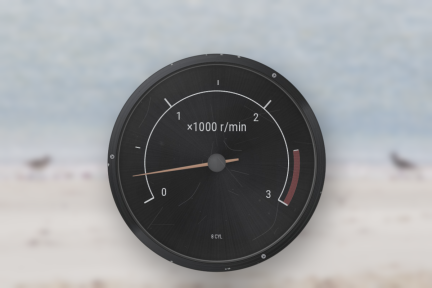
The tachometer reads 250 rpm
